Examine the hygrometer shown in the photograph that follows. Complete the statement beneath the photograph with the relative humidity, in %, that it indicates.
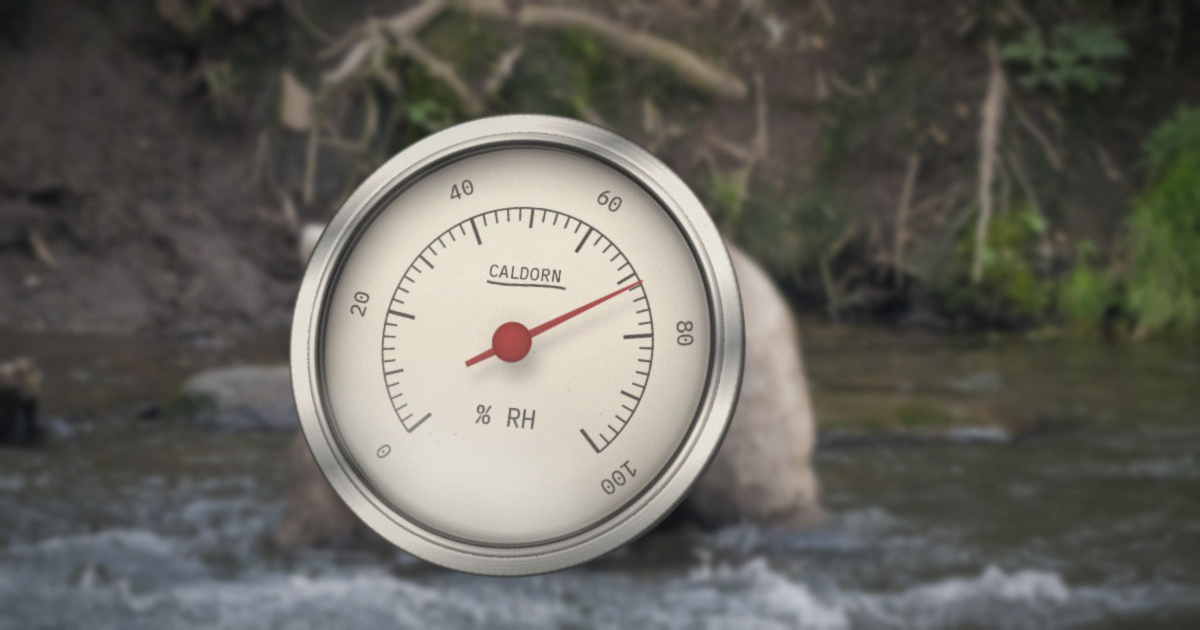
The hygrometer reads 72 %
